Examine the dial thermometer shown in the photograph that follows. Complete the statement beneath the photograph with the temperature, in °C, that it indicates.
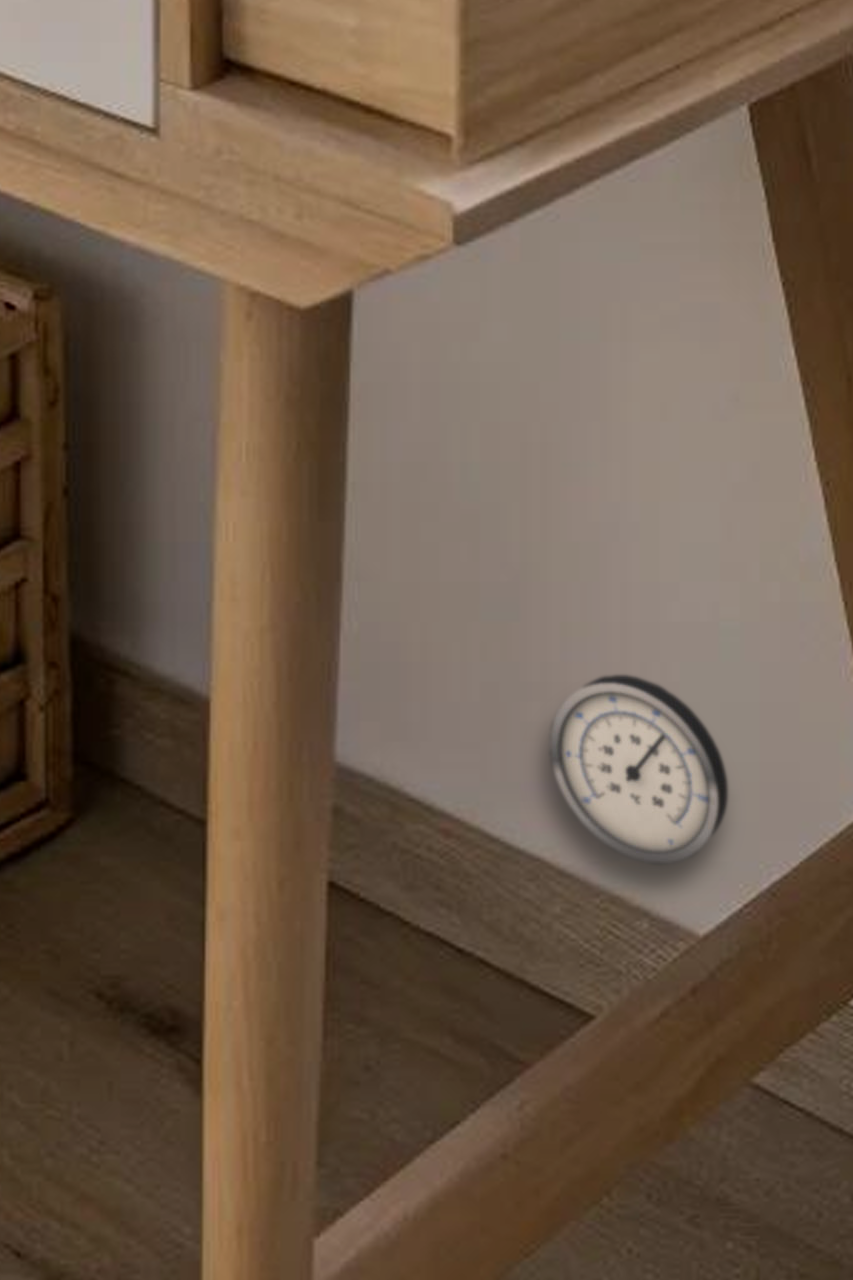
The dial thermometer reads 20 °C
